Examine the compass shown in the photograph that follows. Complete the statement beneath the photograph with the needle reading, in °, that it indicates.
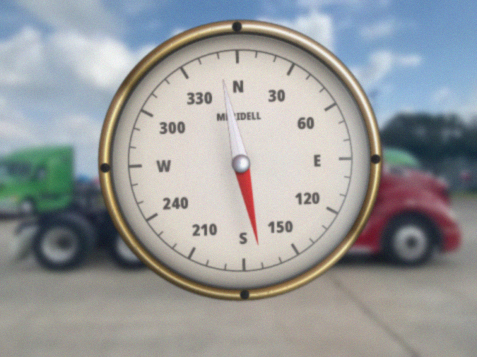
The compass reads 170 °
